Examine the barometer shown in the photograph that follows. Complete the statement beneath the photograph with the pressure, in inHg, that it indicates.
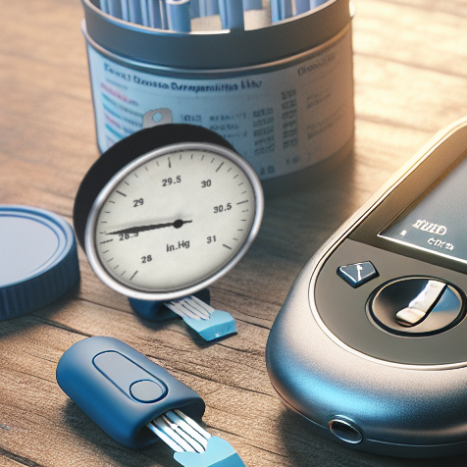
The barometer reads 28.6 inHg
